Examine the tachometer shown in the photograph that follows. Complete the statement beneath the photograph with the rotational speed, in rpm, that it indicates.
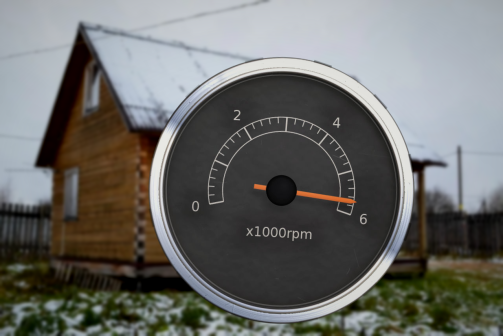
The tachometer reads 5700 rpm
